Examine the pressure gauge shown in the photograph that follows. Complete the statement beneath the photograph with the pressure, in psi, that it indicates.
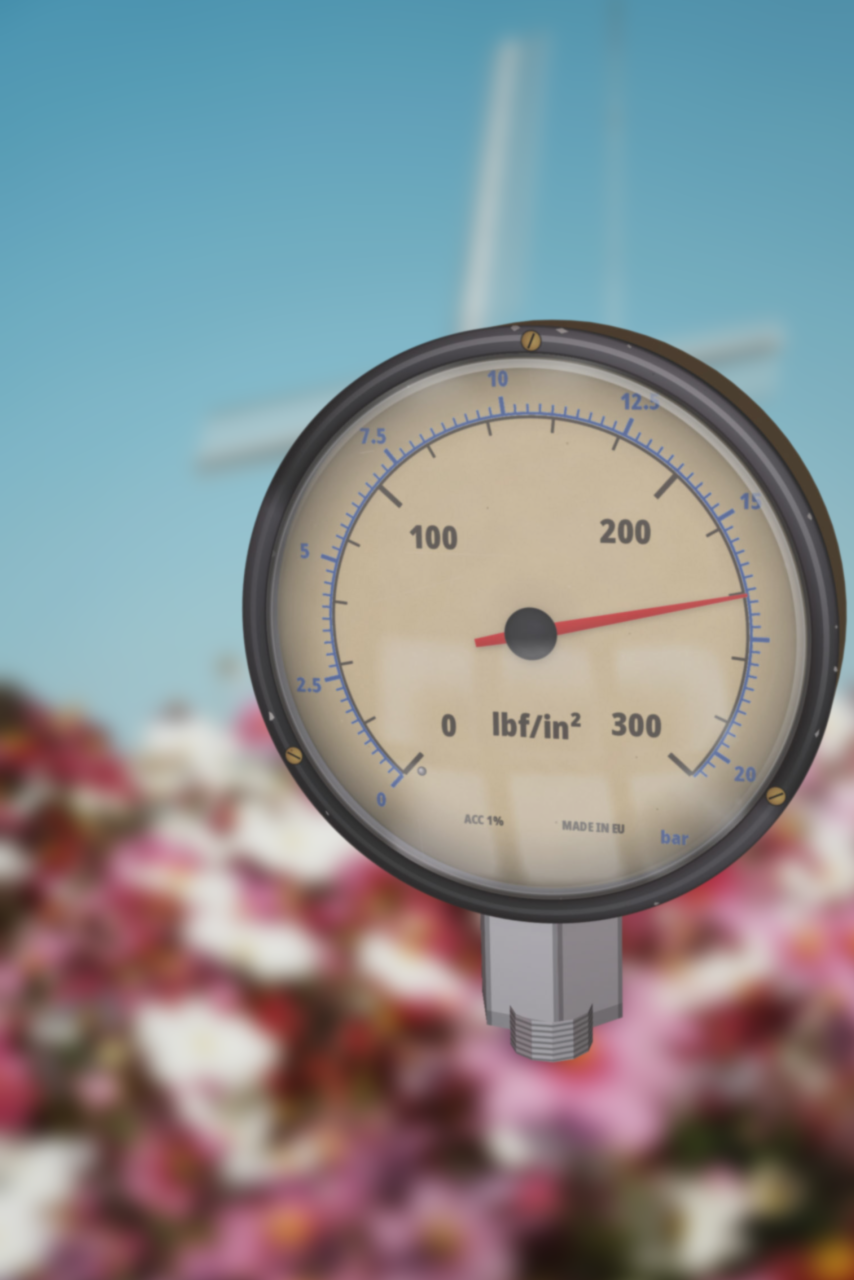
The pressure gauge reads 240 psi
